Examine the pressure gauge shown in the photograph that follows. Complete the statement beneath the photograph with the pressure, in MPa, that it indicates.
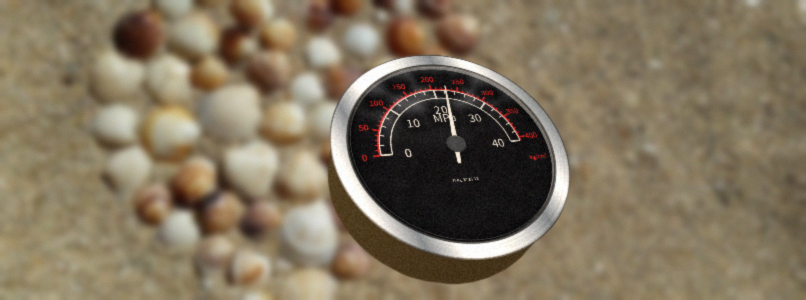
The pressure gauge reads 22 MPa
